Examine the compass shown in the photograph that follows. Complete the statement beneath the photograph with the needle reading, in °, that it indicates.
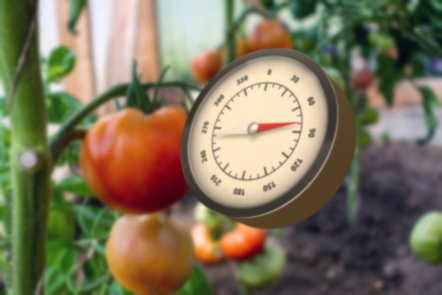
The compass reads 80 °
